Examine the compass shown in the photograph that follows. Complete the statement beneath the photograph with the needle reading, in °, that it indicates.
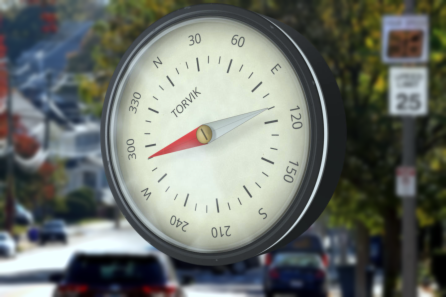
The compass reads 290 °
